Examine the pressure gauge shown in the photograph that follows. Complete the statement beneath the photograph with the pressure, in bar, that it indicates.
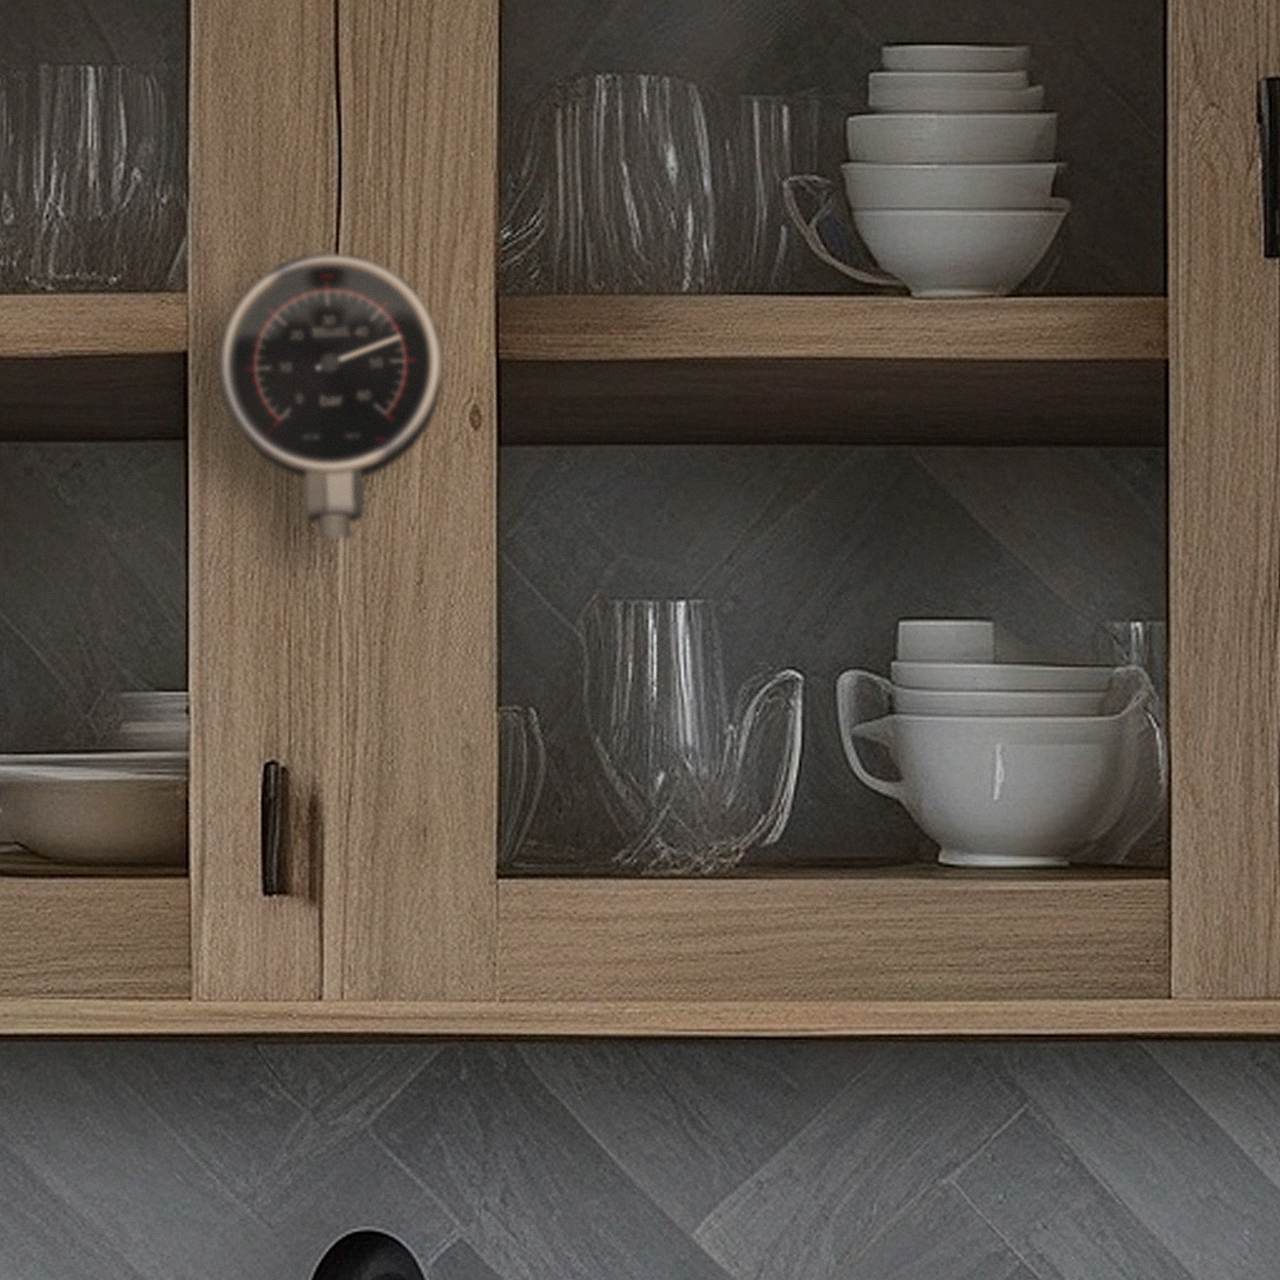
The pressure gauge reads 46 bar
